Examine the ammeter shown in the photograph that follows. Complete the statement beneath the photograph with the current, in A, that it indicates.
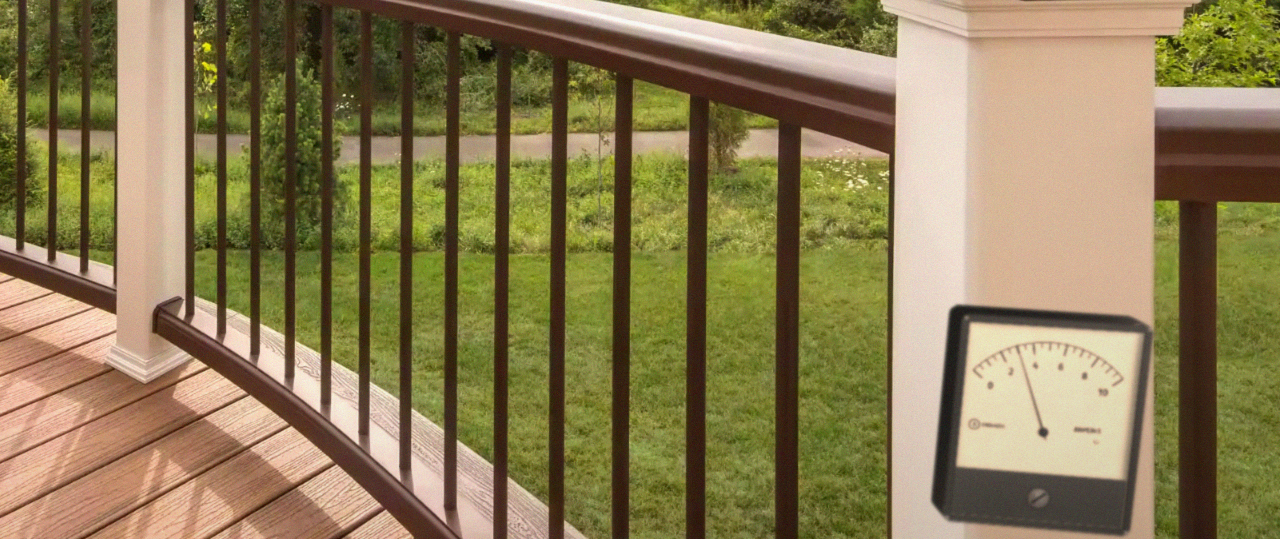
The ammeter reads 3 A
